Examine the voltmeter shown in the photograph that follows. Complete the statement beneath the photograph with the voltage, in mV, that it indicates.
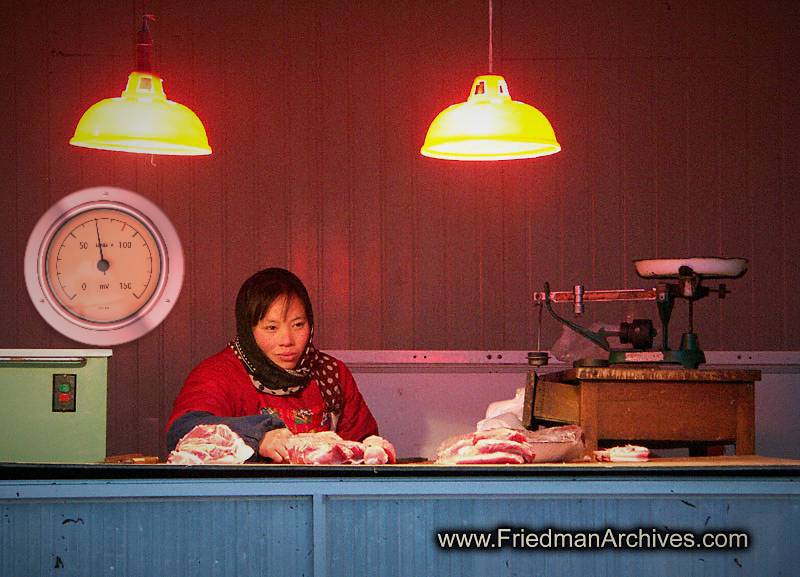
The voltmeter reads 70 mV
